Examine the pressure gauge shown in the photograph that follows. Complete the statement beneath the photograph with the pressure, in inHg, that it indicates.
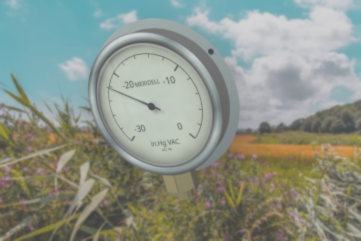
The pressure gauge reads -22 inHg
